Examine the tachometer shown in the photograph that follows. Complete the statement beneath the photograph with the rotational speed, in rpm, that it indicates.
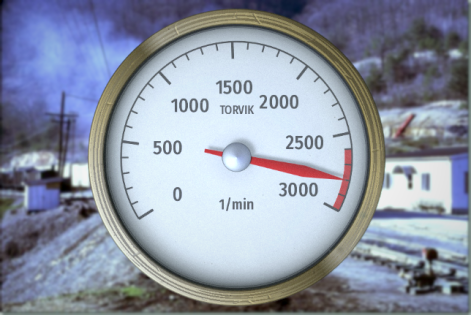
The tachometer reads 2800 rpm
